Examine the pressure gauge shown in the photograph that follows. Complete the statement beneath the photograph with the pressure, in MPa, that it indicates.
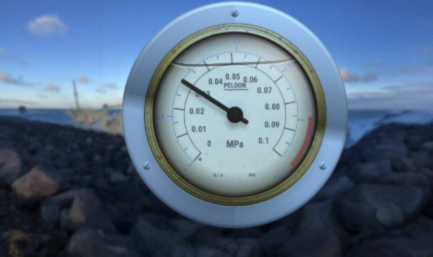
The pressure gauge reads 0.03 MPa
